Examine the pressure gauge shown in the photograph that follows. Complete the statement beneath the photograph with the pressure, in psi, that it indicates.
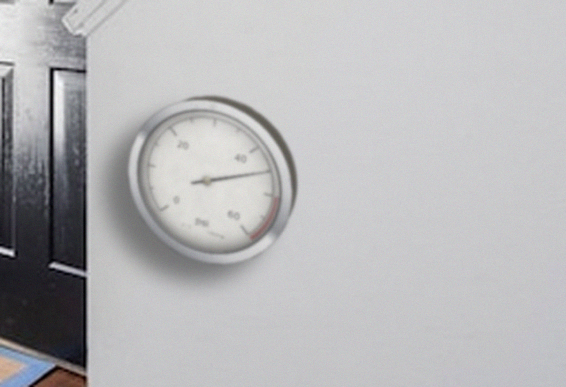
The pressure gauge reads 45 psi
